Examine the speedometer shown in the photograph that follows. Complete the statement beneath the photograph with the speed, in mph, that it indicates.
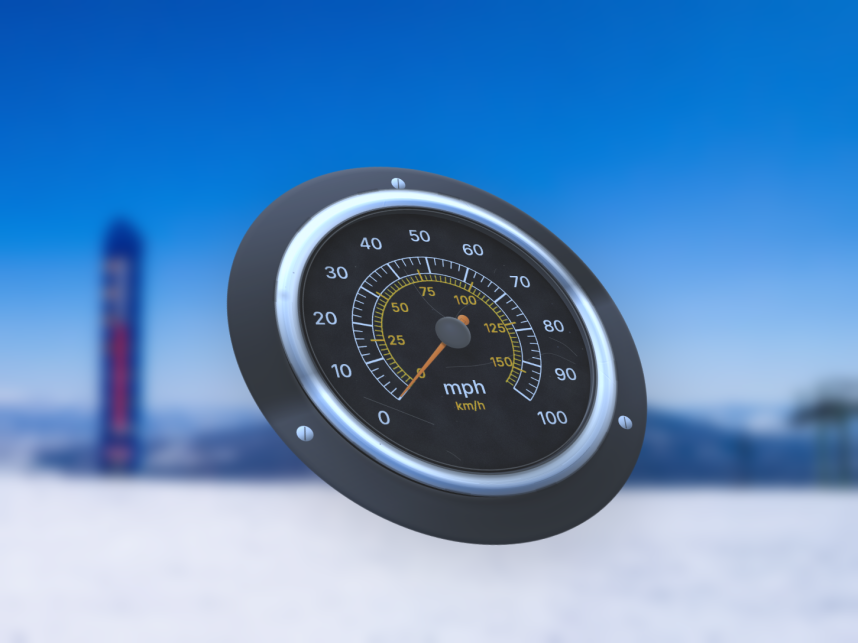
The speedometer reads 0 mph
